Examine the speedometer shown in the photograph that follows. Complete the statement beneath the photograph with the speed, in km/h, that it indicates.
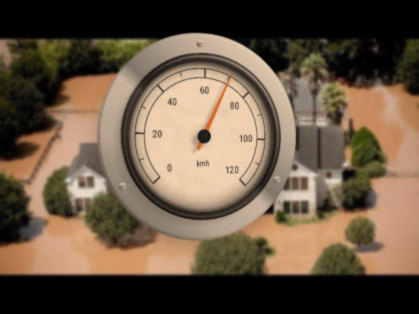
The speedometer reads 70 km/h
